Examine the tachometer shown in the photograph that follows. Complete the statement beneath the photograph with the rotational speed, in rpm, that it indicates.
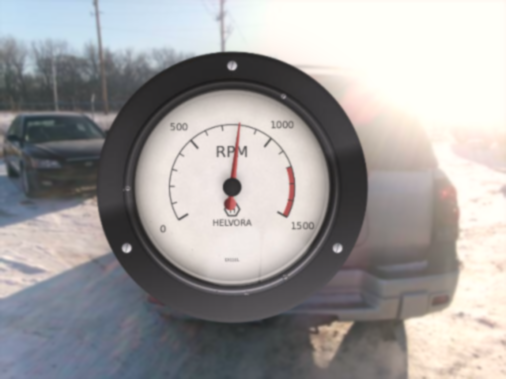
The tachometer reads 800 rpm
